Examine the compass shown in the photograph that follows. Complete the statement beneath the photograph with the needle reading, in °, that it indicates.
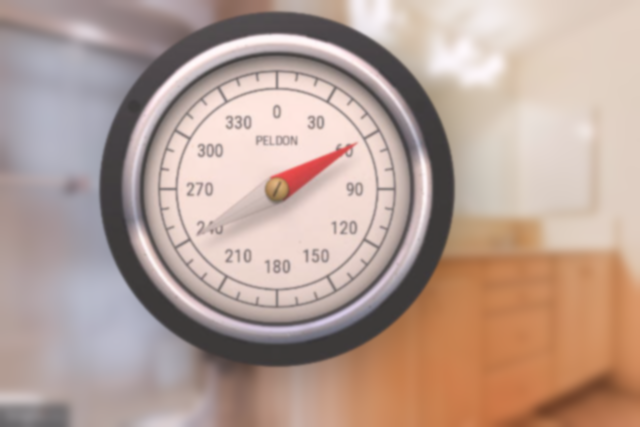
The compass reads 60 °
